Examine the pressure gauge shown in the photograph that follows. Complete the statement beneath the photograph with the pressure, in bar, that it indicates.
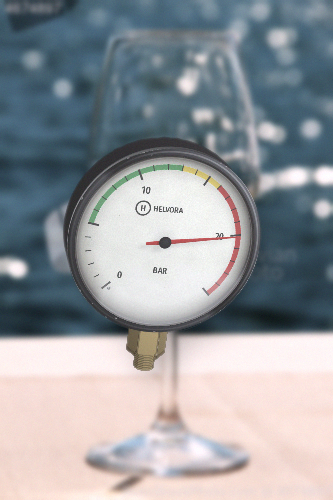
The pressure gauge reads 20 bar
